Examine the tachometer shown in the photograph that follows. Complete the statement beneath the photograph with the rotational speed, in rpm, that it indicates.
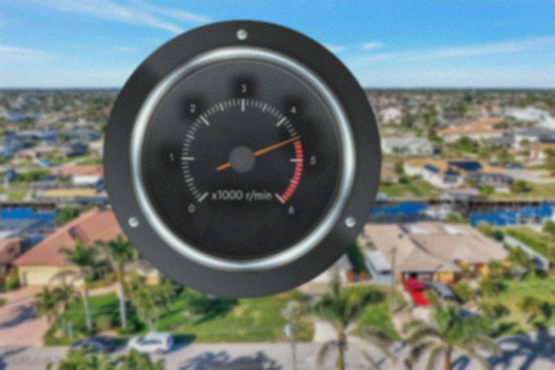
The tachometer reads 4500 rpm
